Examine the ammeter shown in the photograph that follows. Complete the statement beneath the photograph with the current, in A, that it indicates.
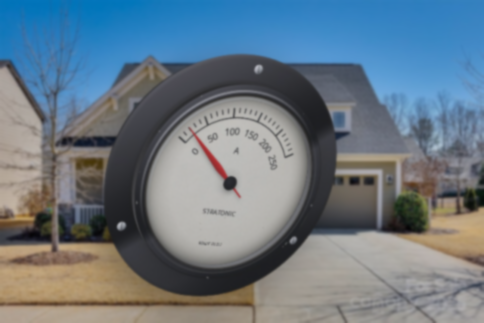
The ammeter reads 20 A
